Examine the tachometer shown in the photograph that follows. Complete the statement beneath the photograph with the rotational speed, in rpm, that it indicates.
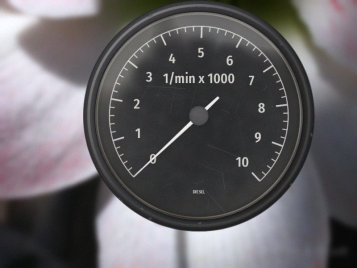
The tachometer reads 0 rpm
